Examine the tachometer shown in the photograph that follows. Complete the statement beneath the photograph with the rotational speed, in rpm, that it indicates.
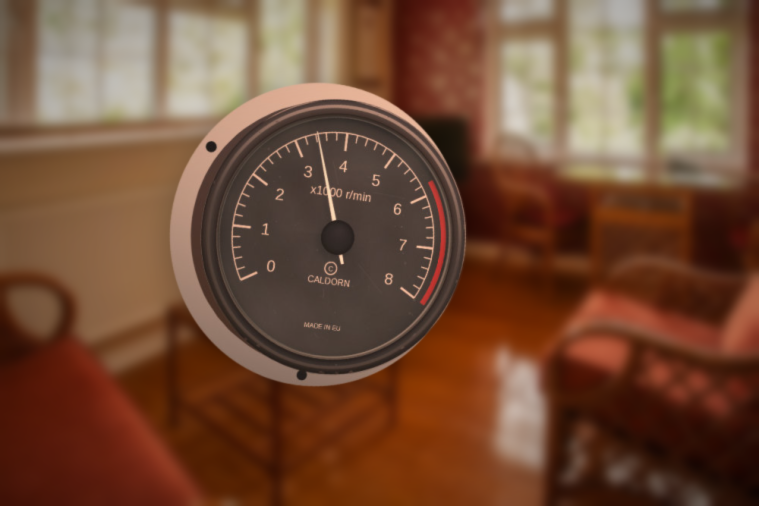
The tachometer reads 3400 rpm
